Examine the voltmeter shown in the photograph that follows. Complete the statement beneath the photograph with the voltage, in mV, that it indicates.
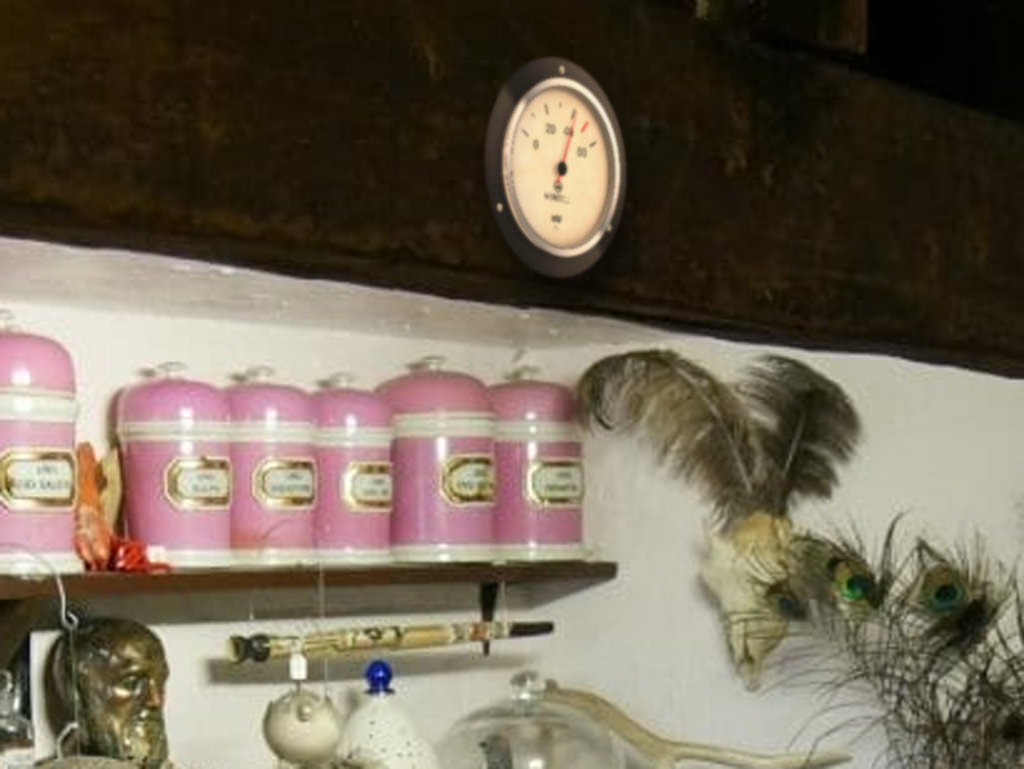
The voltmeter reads 40 mV
